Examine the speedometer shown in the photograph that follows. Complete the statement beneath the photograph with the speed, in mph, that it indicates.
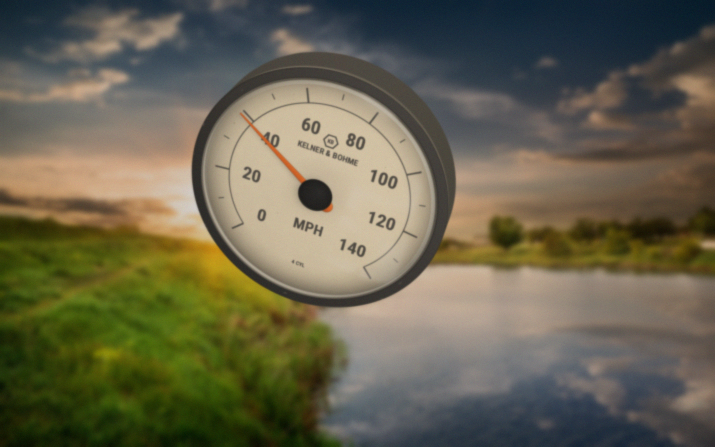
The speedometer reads 40 mph
